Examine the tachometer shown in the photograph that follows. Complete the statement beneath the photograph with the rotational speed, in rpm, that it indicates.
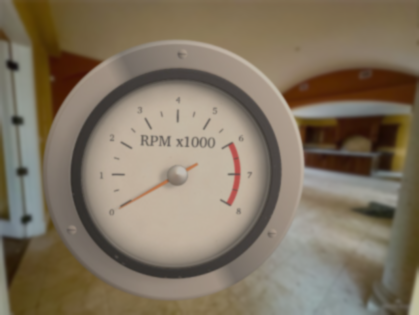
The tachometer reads 0 rpm
